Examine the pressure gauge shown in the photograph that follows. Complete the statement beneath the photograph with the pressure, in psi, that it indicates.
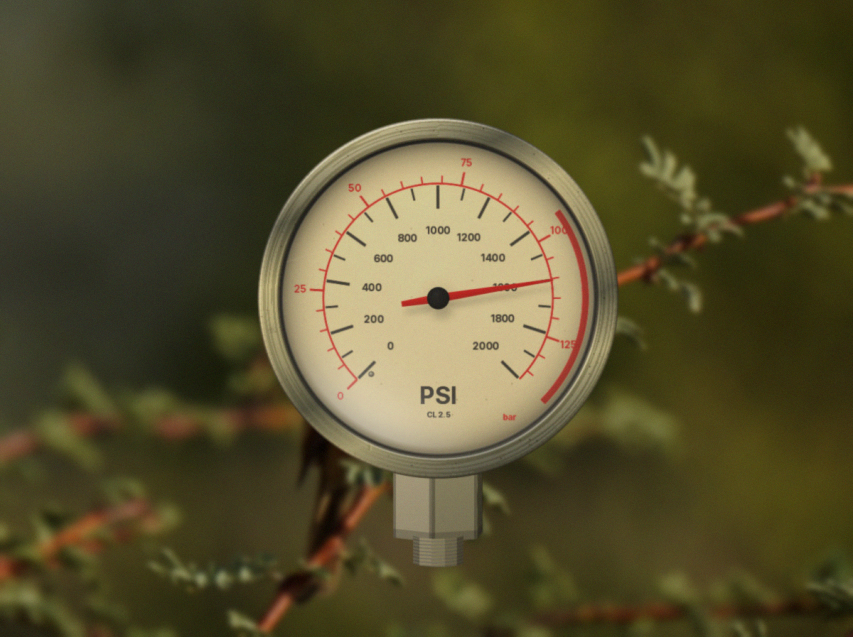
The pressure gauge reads 1600 psi
